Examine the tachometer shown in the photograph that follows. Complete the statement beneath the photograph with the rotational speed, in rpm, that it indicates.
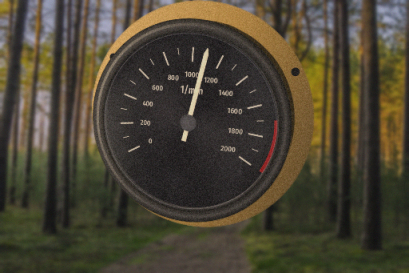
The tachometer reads 1100 rpm
